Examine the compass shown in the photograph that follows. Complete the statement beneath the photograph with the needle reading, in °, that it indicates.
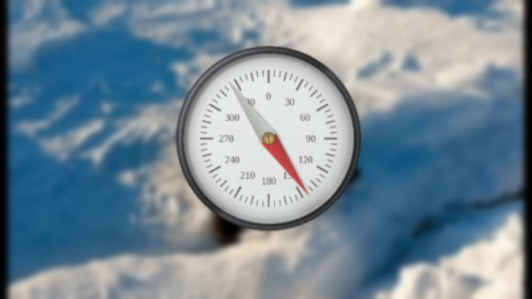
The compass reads 145 °
